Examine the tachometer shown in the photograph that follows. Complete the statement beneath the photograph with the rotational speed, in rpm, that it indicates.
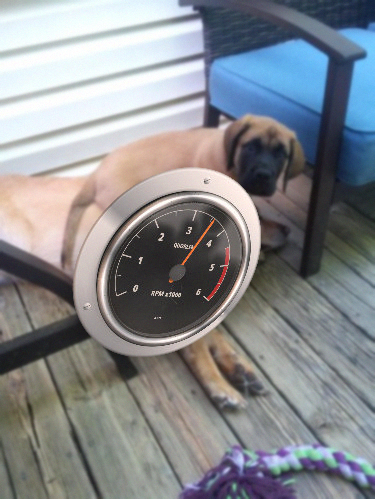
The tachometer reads 3500 rpm
